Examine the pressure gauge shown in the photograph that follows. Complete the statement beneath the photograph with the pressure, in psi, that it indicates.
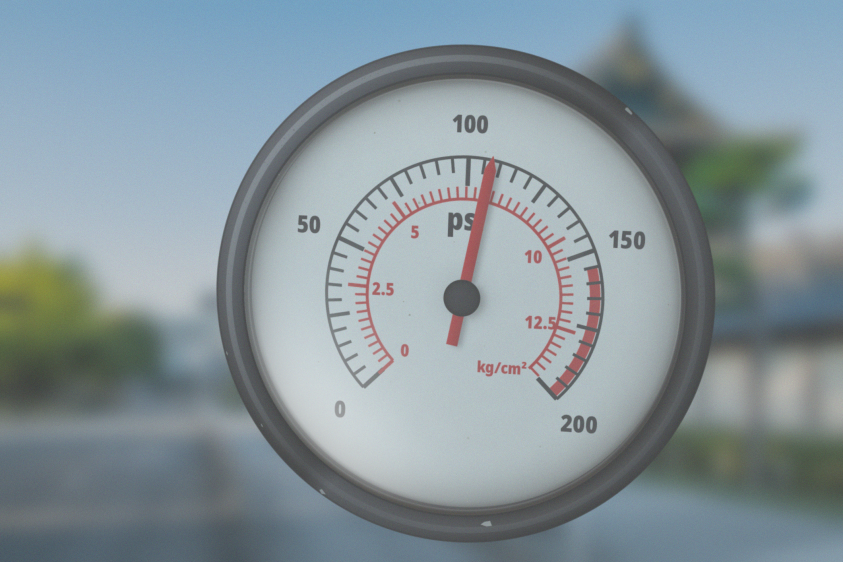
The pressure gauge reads 107.5 psi
